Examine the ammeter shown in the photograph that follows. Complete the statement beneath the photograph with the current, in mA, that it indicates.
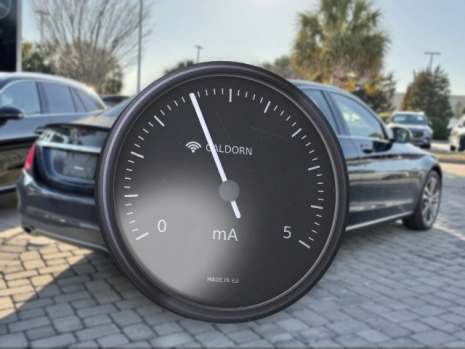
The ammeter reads 2 mA
